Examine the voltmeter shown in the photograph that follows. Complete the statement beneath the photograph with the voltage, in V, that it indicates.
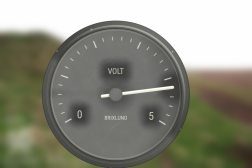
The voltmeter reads 4.2 V
